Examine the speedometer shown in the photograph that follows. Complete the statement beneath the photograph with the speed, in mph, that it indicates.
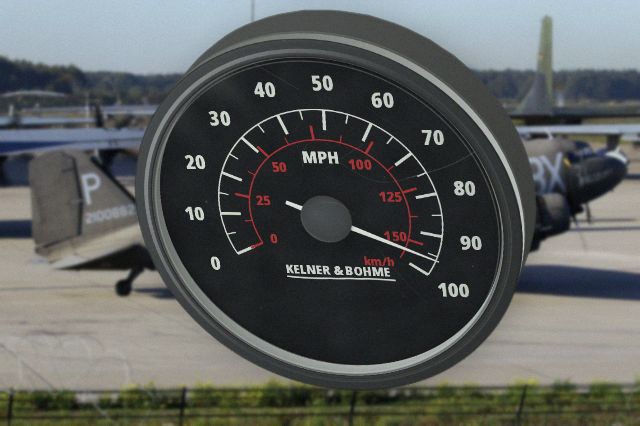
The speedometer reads 95 mph
